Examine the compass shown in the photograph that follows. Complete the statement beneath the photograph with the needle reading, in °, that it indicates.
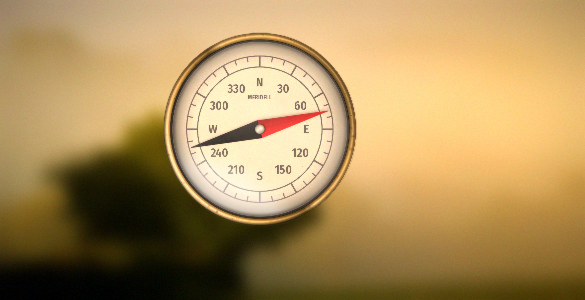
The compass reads 75 °
